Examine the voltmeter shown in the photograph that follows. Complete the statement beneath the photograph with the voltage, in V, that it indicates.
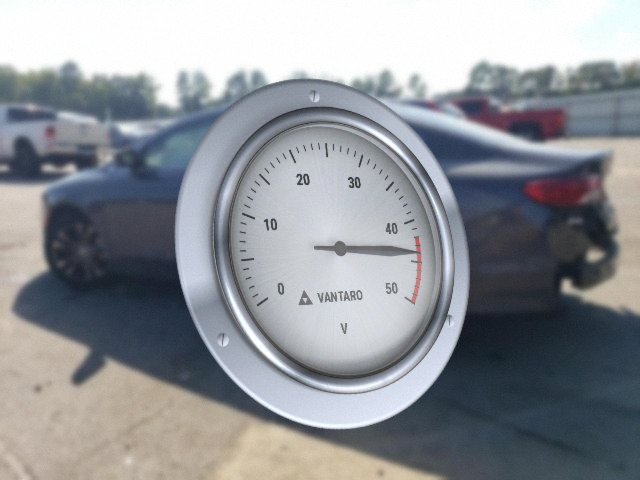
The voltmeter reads 44 V
